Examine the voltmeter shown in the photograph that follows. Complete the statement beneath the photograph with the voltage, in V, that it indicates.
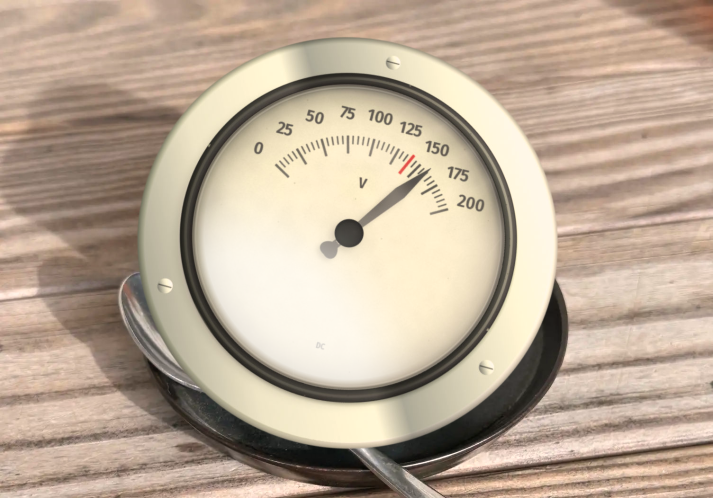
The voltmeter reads 160 V
